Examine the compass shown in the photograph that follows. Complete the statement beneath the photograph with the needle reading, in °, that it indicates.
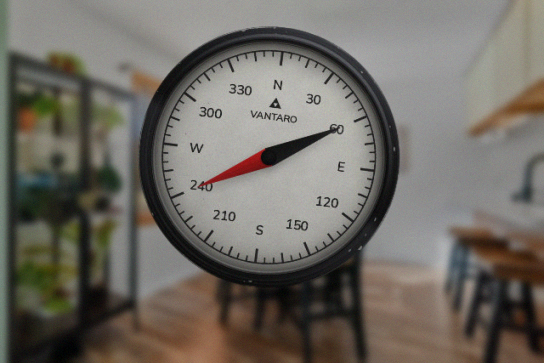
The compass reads 240 °
